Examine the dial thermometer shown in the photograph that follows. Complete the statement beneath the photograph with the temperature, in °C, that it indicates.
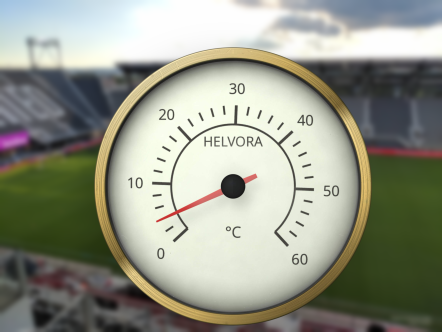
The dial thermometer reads 4 °C
